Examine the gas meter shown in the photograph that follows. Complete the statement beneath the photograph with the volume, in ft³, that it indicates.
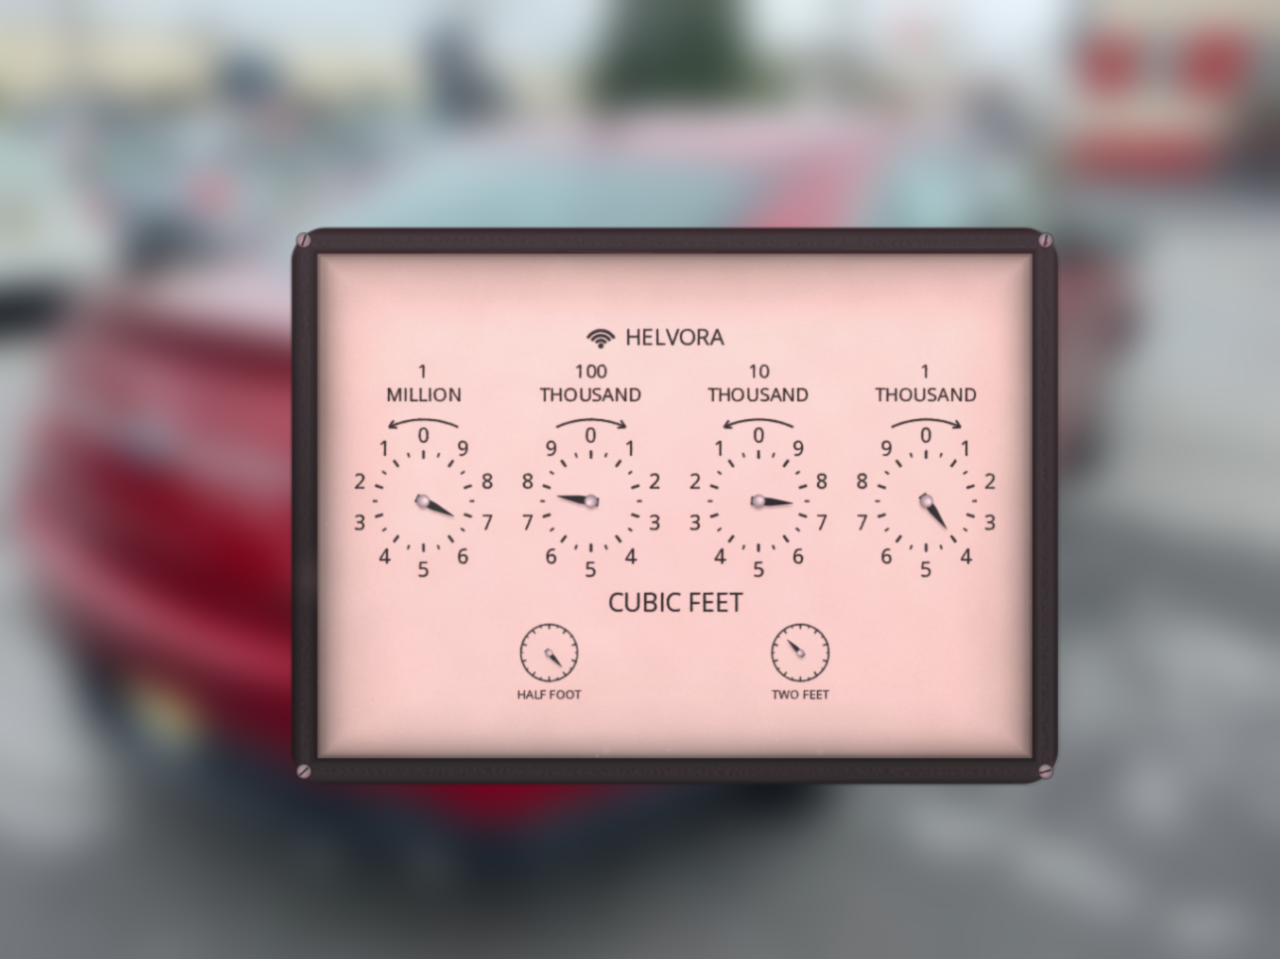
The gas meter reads 677400 ft³
